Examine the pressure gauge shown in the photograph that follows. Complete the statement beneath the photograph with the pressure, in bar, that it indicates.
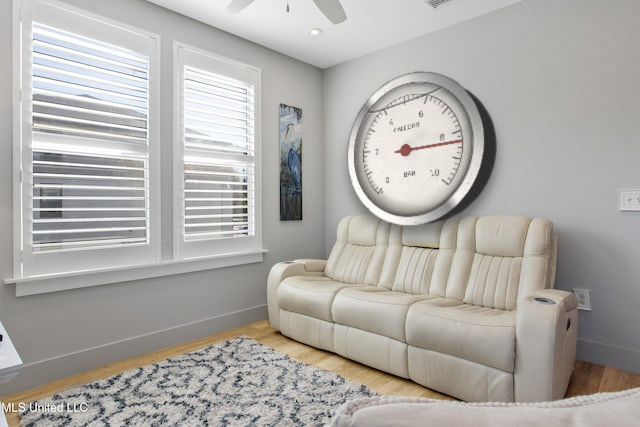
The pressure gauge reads 8.4 bar
